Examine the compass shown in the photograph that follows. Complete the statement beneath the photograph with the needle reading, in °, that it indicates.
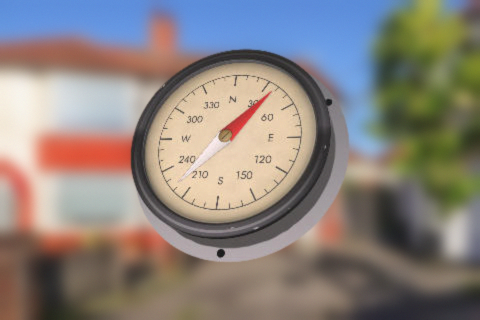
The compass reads 40 °
